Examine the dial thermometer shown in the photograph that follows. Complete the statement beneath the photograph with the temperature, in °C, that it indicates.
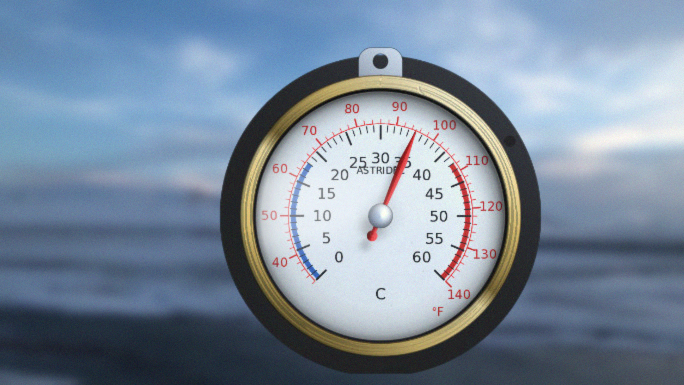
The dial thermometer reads 35 °C
